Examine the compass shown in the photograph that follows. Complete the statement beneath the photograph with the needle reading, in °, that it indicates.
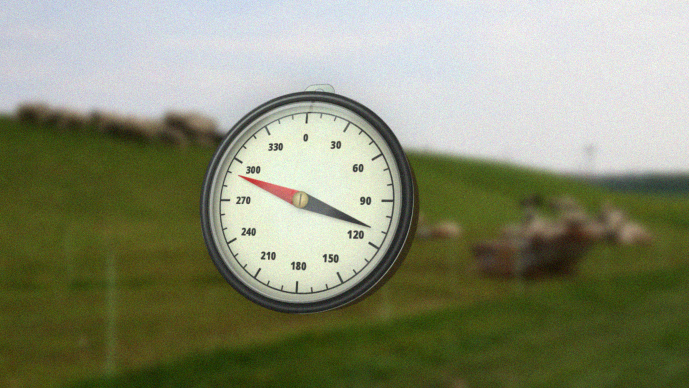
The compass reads 290 °
